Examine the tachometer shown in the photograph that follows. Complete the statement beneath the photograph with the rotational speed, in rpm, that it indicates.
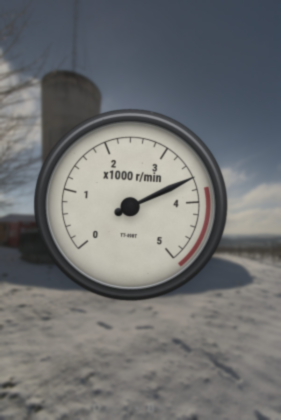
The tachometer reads 3600 rpm
